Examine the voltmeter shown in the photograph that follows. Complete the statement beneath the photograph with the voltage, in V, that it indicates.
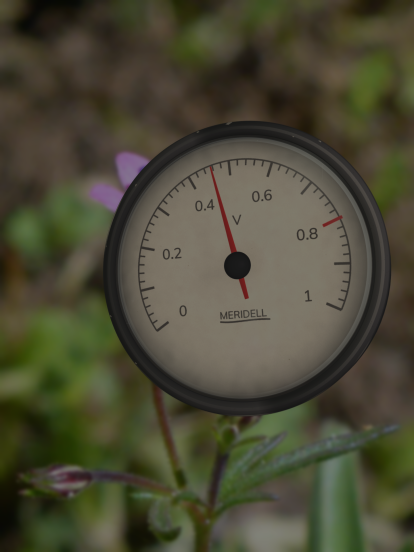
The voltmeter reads 0.46 V
